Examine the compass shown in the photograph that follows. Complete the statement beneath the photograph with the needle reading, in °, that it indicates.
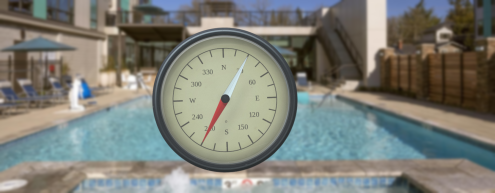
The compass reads 210 °
